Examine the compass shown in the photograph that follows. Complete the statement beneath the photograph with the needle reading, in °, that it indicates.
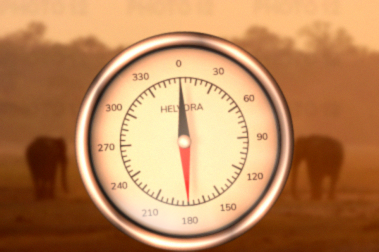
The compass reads 180 °
